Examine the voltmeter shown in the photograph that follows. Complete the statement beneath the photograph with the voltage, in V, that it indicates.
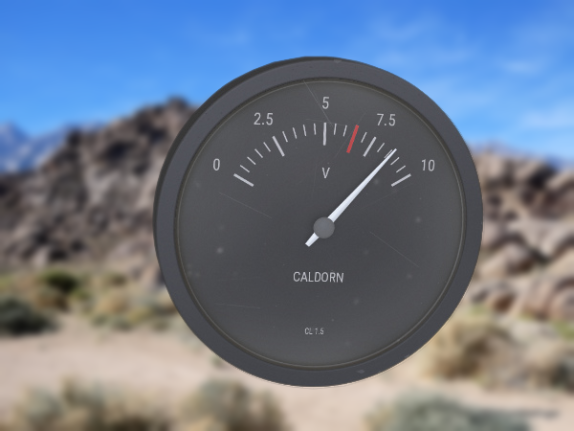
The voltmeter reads 8.5 V
